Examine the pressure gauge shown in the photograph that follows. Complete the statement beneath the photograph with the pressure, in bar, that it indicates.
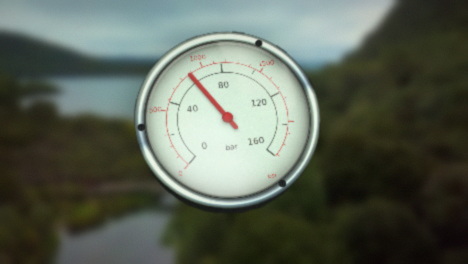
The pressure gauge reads 60 bar
